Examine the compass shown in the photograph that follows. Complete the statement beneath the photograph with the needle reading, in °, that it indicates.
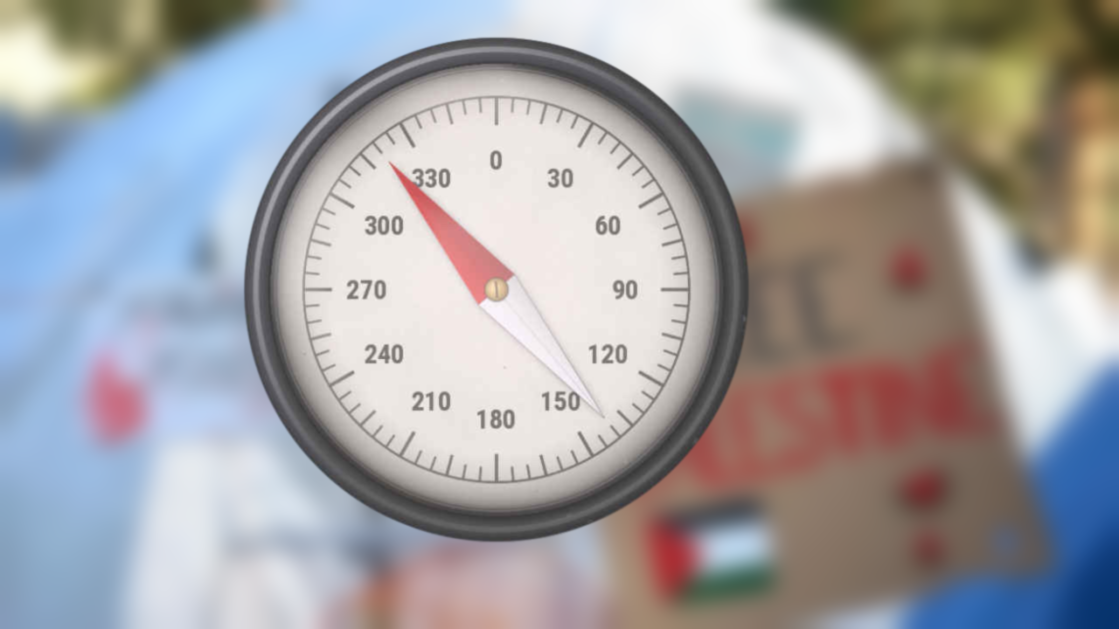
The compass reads 320 °
